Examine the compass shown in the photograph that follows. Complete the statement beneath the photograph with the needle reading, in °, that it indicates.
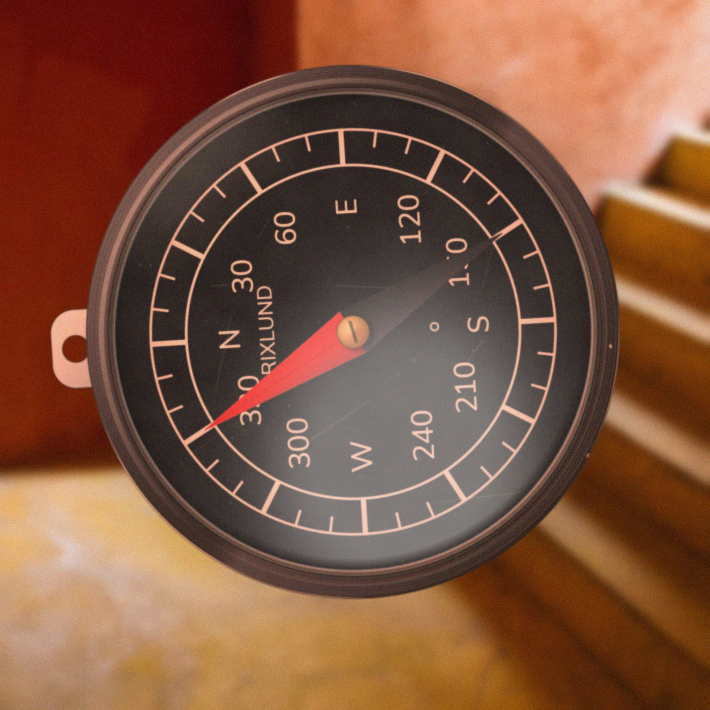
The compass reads 330 °
